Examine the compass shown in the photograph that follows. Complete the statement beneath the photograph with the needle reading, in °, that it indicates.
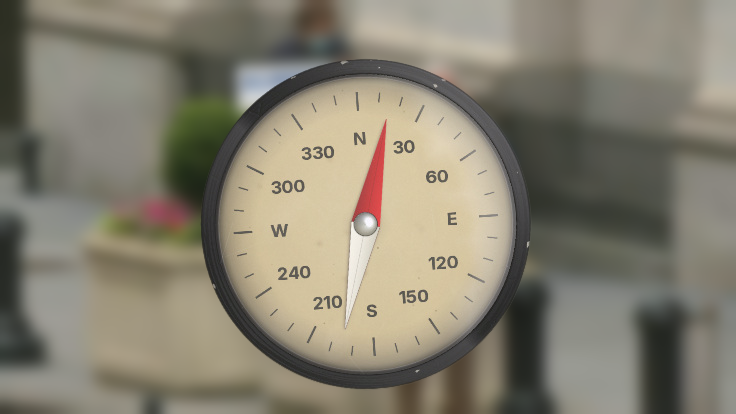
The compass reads 15 °
